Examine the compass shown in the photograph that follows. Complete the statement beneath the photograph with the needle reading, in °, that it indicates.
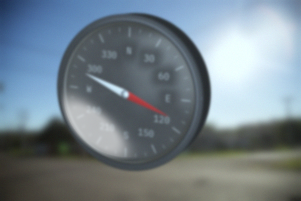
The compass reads 110 °
